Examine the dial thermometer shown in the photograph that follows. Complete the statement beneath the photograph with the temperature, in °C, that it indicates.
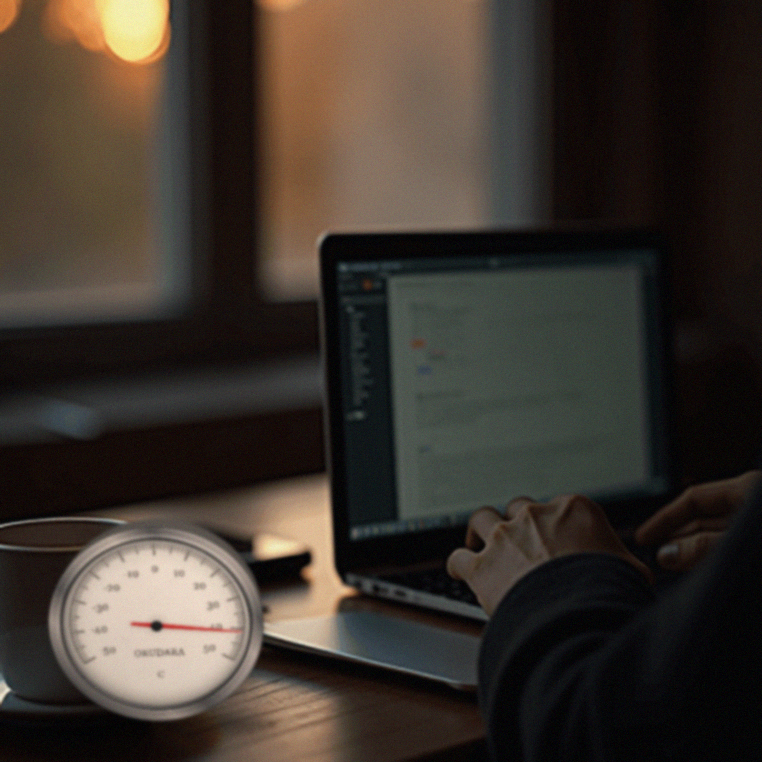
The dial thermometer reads 40 °C
